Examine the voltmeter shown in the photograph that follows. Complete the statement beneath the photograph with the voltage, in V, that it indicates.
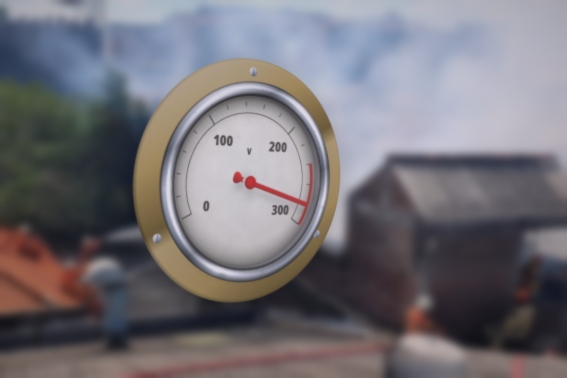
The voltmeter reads 280 V
